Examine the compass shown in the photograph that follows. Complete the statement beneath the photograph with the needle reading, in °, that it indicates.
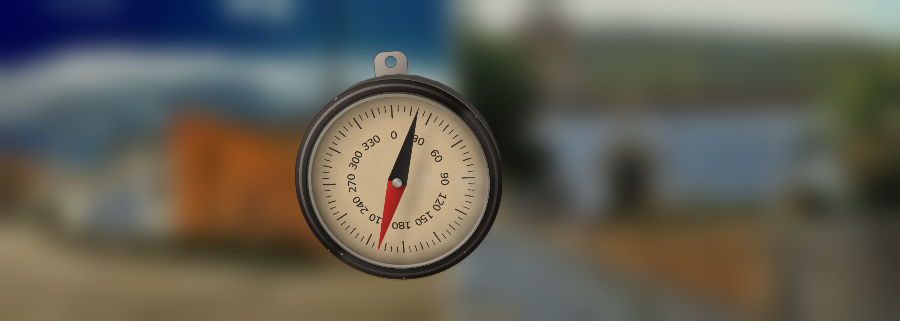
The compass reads 200 °
